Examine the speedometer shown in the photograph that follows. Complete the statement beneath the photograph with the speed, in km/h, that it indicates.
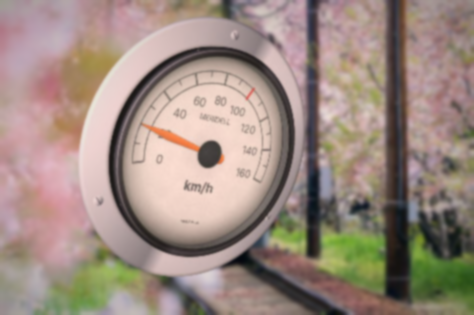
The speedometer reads 20 km/h
